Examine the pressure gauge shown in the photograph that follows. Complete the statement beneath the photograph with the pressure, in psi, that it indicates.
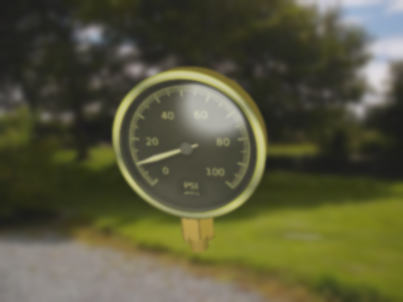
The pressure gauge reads 10 psi
